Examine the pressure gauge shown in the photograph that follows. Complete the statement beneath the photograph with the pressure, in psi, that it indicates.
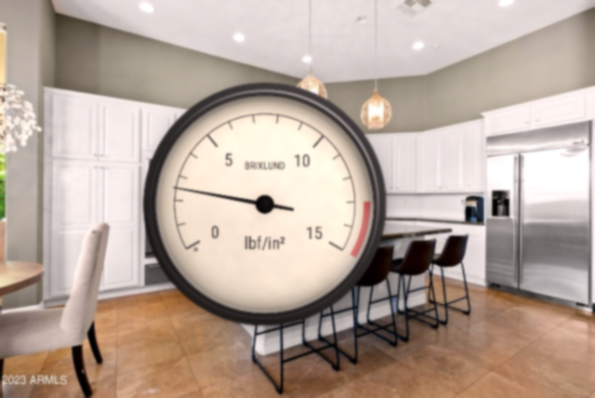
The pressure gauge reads 2.5 psi
